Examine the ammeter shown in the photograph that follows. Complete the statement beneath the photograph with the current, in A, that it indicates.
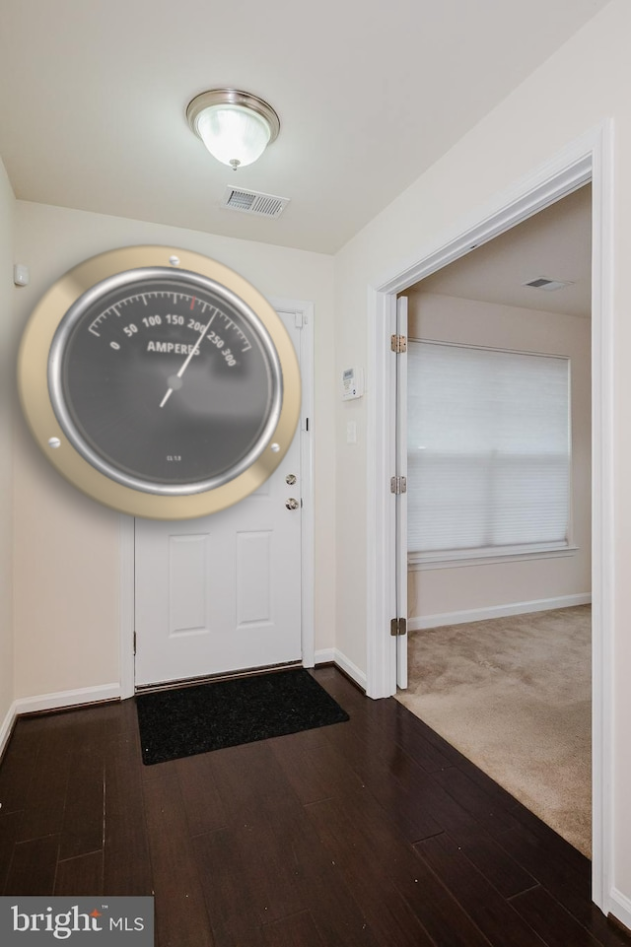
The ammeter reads 220 A
